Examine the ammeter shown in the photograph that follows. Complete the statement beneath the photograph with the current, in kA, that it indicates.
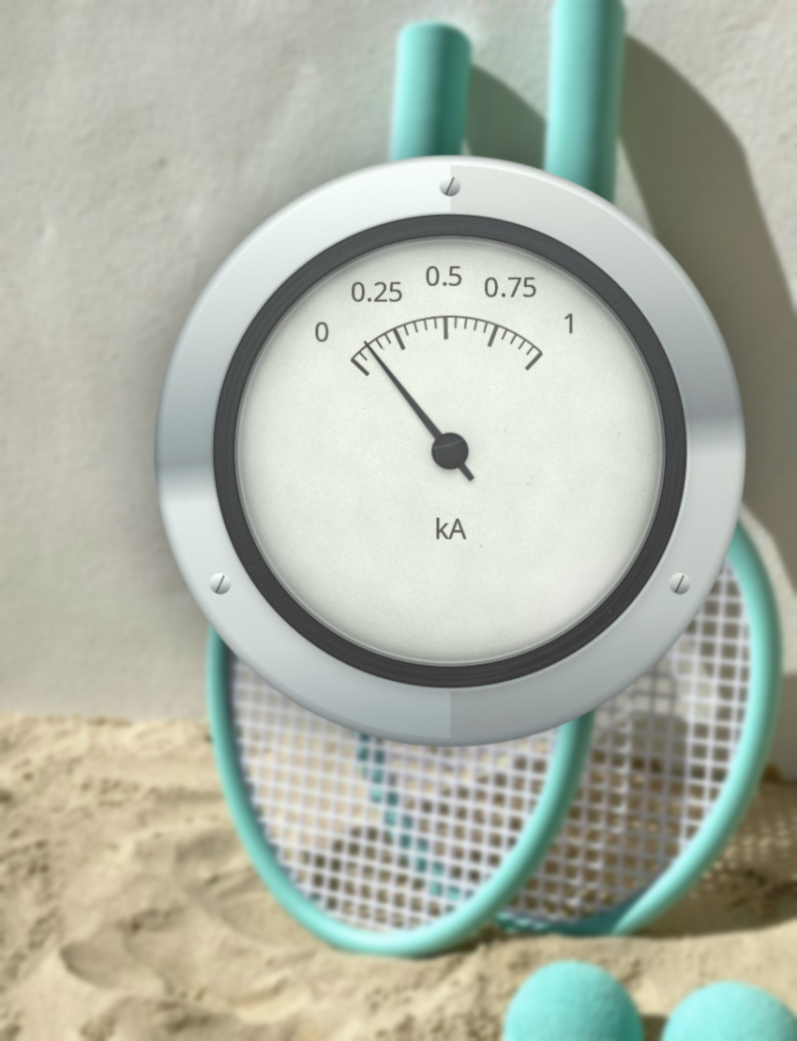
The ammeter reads 0.1 kA
